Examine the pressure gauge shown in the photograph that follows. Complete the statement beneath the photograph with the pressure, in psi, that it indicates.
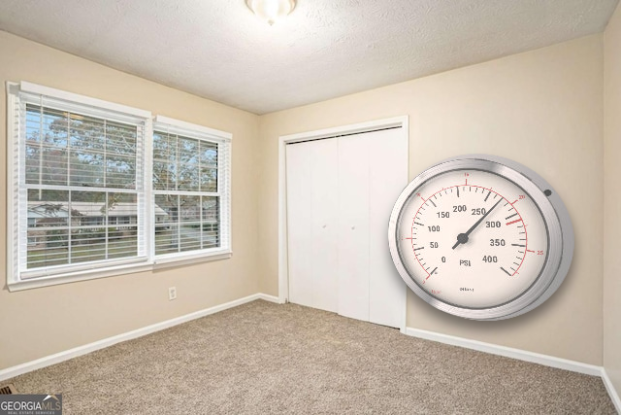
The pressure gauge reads 270 psi
